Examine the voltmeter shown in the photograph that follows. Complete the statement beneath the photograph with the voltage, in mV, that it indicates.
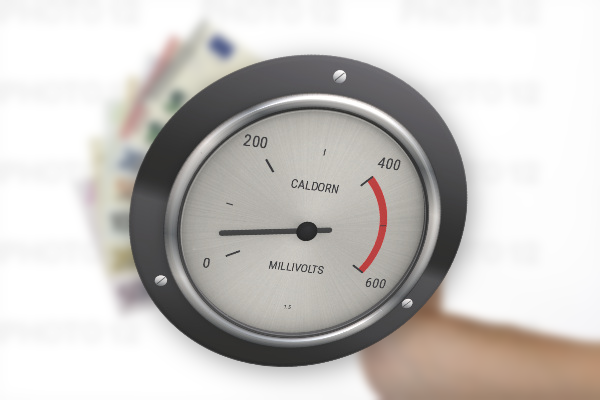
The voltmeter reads 50 mV
